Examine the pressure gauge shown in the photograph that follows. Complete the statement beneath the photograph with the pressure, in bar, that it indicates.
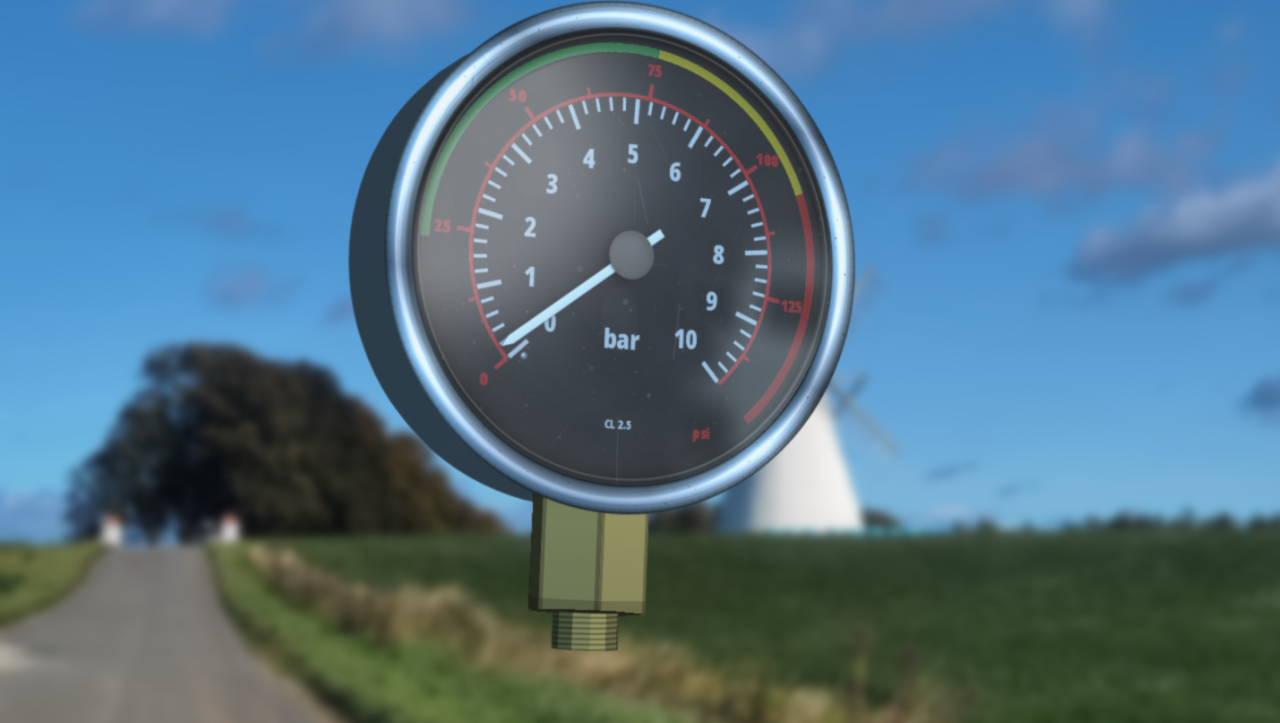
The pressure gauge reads 0.2 bar
